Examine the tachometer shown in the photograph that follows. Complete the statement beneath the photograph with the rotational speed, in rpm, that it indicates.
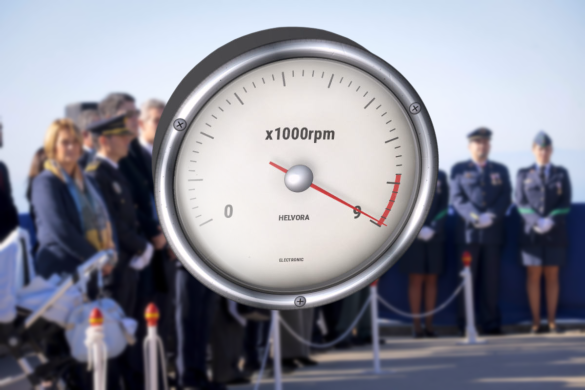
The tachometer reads 8900 rpm
